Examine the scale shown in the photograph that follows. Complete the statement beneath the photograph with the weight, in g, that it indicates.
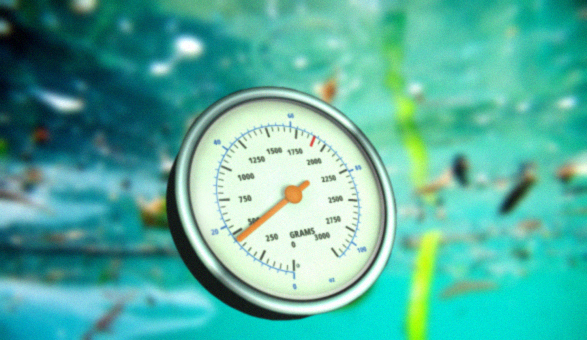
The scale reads 450 g
